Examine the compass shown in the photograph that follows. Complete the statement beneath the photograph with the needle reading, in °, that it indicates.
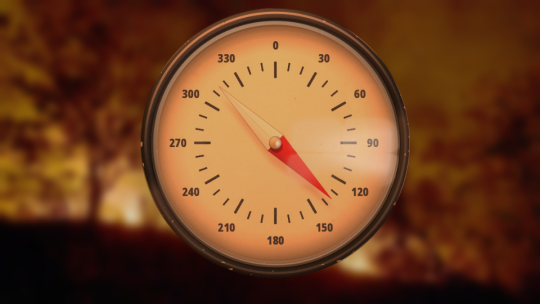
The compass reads 135 °
